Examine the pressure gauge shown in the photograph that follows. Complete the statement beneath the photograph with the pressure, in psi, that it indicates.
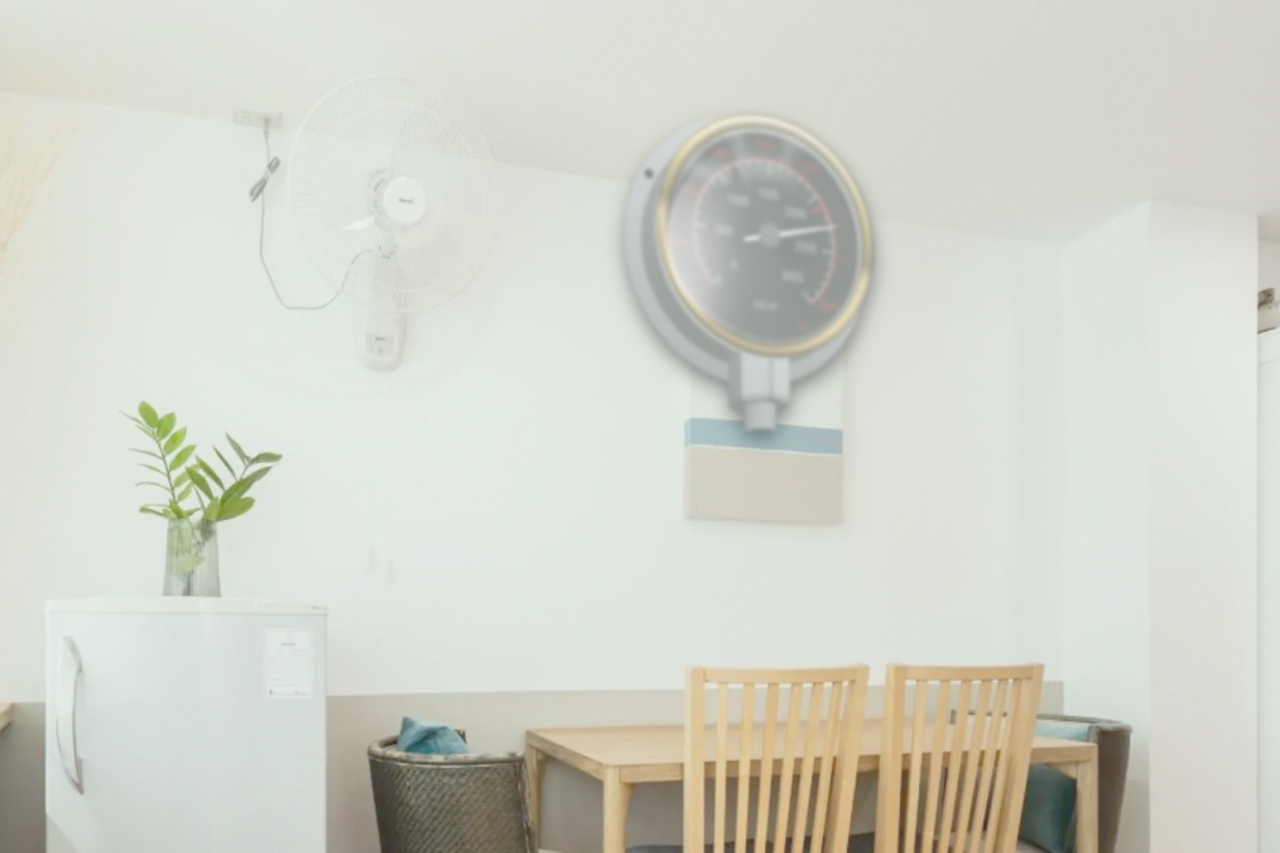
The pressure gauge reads 2300 psi
